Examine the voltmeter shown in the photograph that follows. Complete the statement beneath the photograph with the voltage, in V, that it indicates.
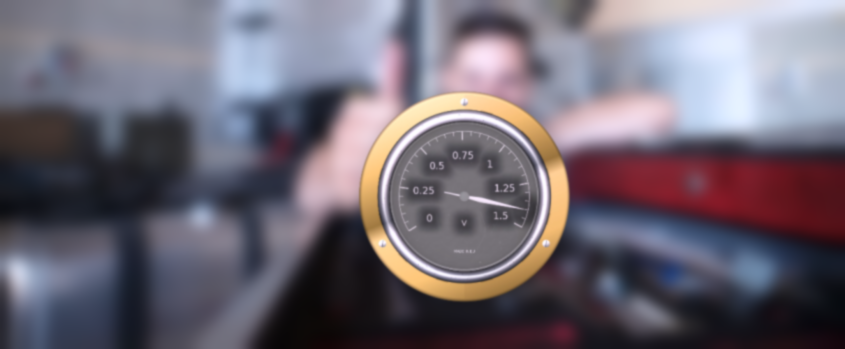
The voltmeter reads 1.4 V
